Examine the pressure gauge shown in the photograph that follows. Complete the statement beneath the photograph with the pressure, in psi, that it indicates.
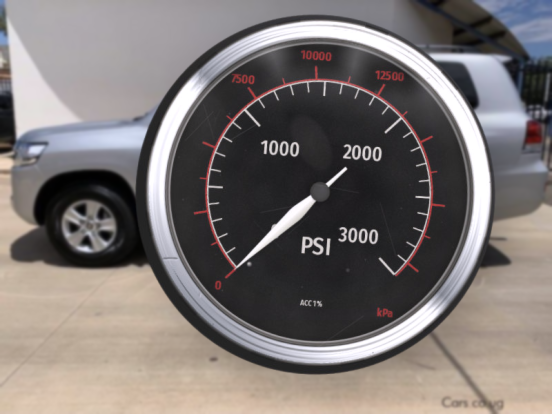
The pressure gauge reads 0 psi
